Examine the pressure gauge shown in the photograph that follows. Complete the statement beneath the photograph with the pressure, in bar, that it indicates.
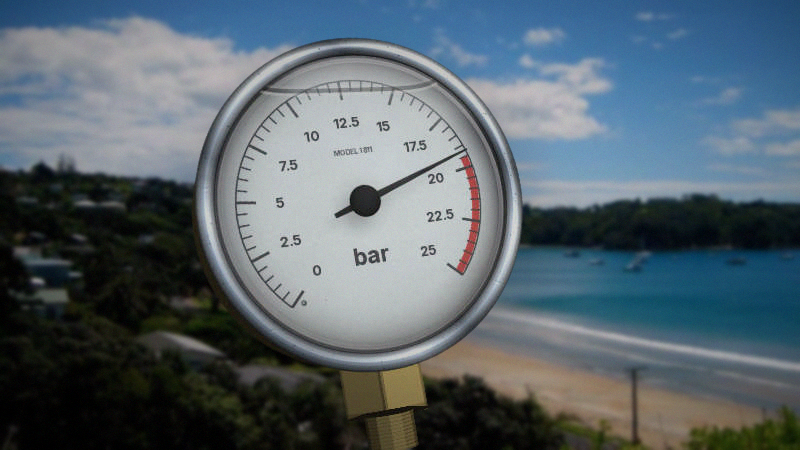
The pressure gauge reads 19.25 bar
